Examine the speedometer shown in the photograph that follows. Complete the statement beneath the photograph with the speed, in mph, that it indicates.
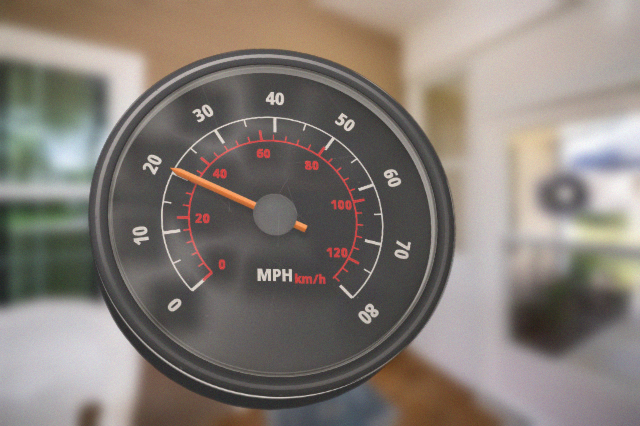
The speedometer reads 20 mph
